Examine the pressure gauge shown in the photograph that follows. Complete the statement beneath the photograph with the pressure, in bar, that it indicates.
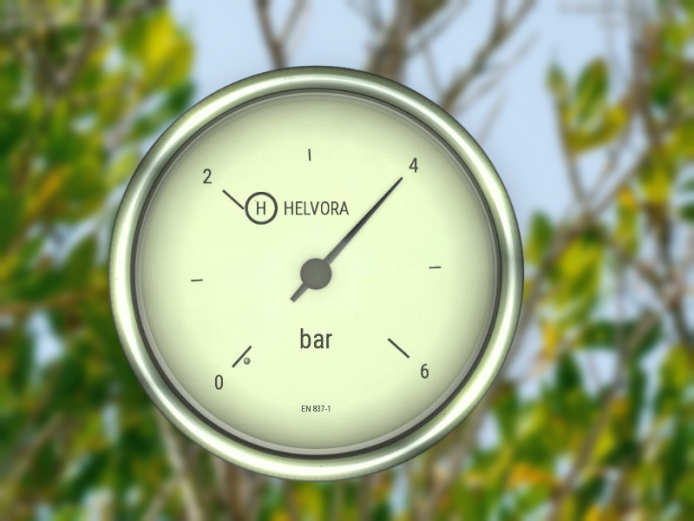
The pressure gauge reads 4 bar
